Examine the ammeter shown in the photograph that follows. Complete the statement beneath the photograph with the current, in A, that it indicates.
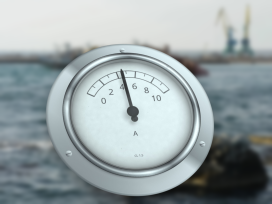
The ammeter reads 4.5 A
